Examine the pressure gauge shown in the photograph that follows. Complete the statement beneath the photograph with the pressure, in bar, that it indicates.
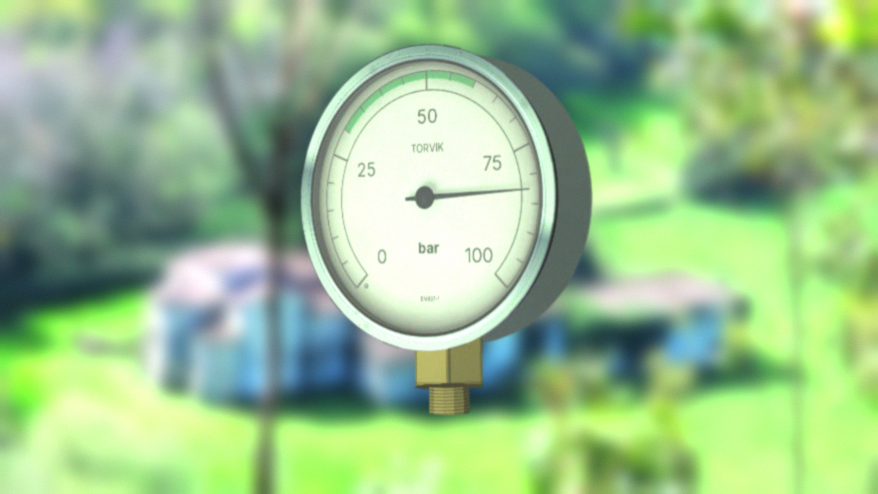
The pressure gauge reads 82.5 bar
